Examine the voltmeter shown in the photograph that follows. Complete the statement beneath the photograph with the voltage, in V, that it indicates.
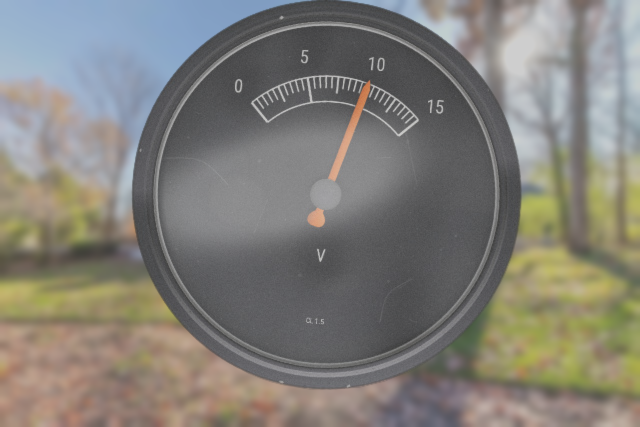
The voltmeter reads 10 V
